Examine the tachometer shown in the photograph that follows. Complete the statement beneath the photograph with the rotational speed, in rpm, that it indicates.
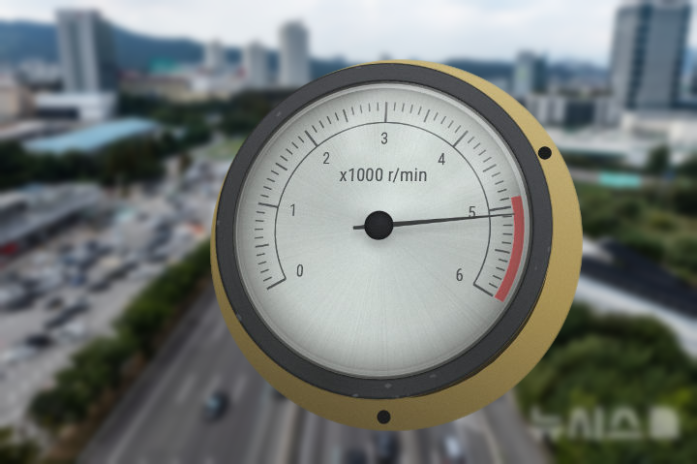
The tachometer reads 5100 rpm
